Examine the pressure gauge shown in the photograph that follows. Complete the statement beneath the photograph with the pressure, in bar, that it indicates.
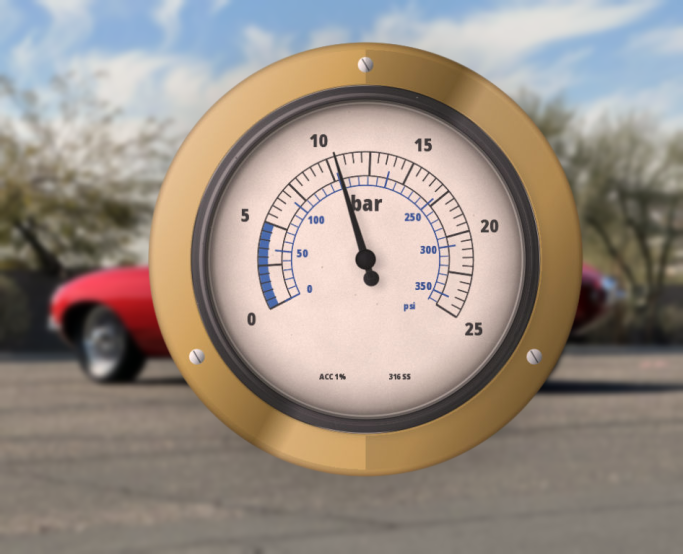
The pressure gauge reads 10.5 bar
